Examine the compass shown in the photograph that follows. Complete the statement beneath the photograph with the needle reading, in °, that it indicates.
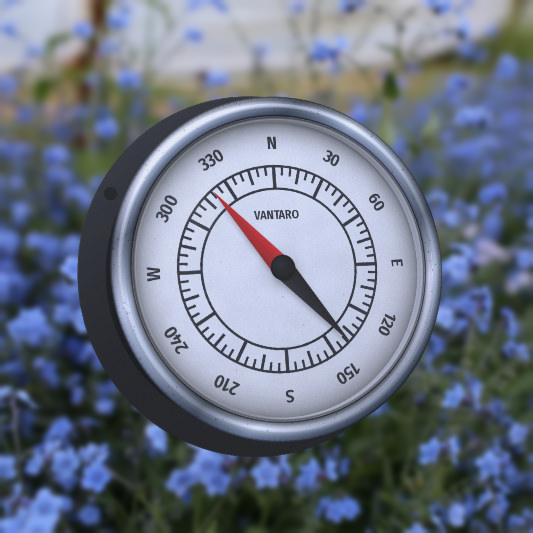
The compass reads 320 °
